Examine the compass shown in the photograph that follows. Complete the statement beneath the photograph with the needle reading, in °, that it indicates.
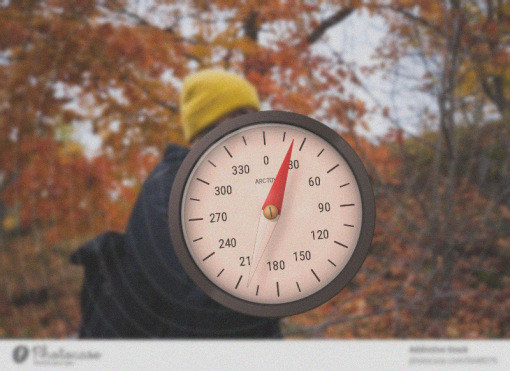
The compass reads 22.5 °
